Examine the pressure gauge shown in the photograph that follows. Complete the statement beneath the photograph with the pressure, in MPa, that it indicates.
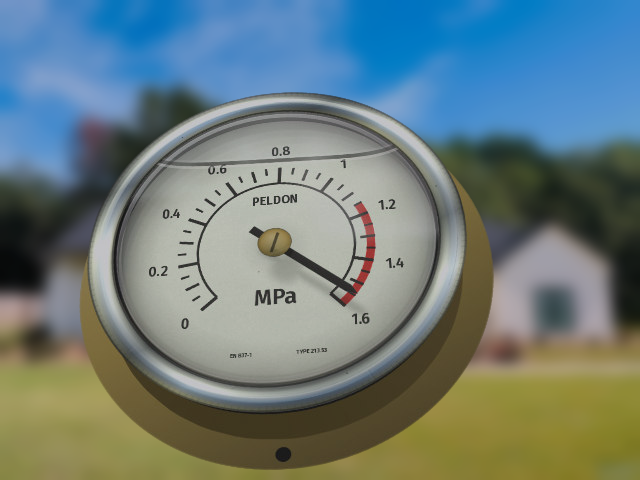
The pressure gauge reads 1.55 MPa
